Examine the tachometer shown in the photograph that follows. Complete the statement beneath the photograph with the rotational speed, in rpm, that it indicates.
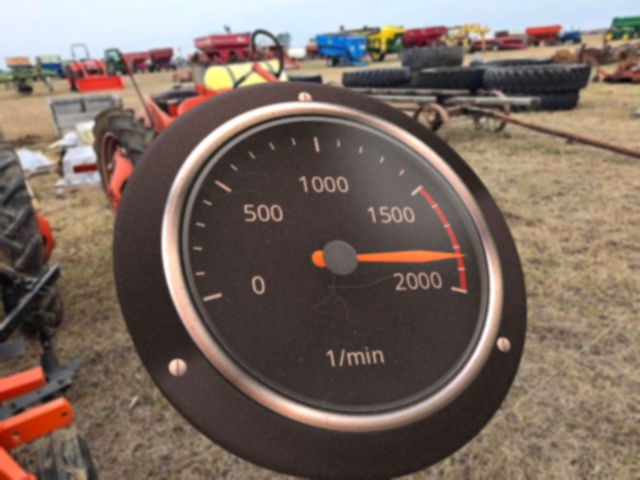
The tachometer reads 1850 rpm
